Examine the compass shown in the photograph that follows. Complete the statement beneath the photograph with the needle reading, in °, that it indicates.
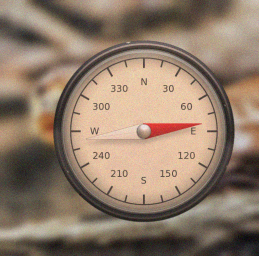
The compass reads 82.5 °
